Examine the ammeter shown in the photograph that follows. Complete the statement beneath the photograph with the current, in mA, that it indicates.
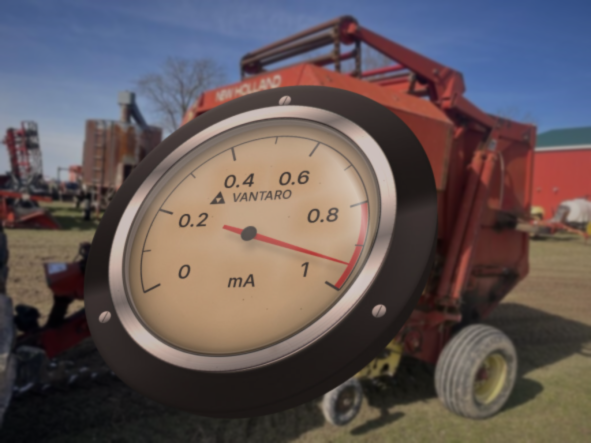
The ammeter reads 0.95 mA
